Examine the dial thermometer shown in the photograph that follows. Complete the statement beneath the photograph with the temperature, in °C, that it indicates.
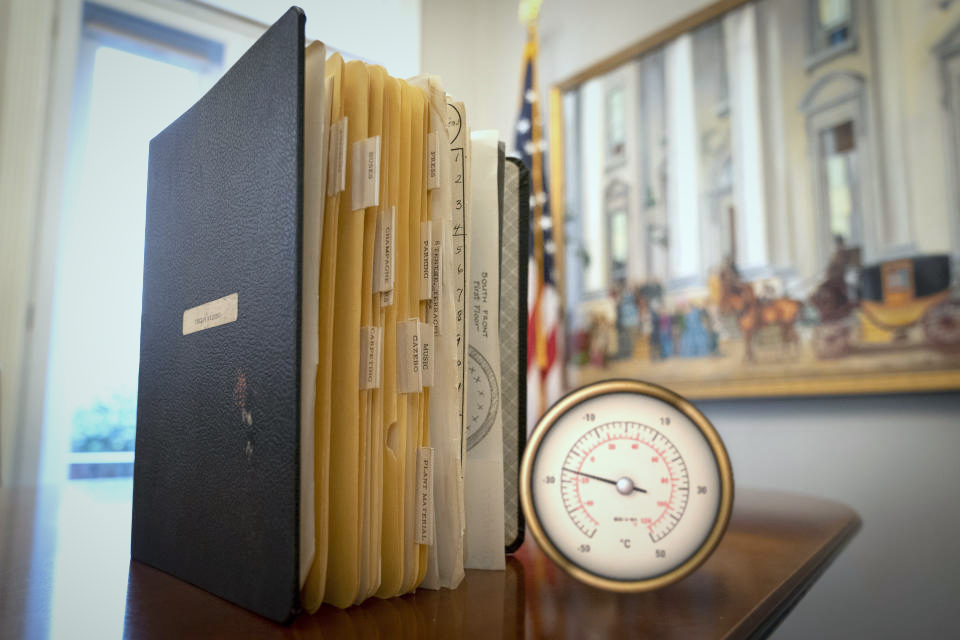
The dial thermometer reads -26 °C
